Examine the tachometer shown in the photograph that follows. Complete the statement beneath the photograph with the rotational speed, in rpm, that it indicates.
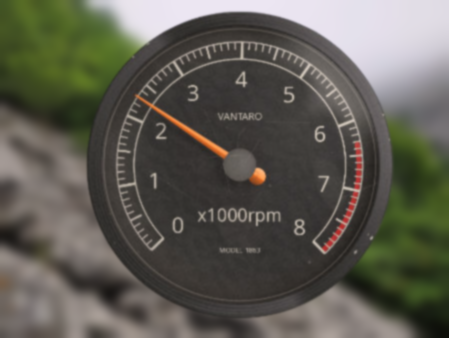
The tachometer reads 2300 rpm
